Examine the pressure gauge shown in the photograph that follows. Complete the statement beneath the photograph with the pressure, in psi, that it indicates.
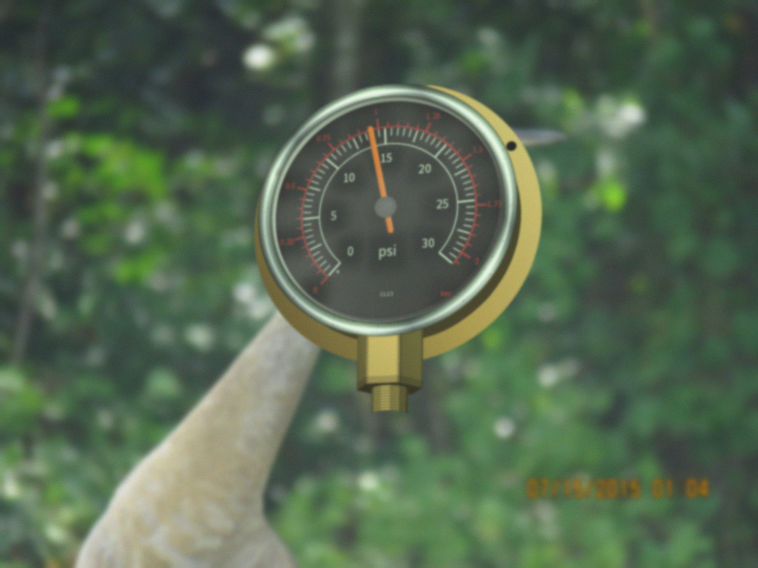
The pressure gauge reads 14 psi
